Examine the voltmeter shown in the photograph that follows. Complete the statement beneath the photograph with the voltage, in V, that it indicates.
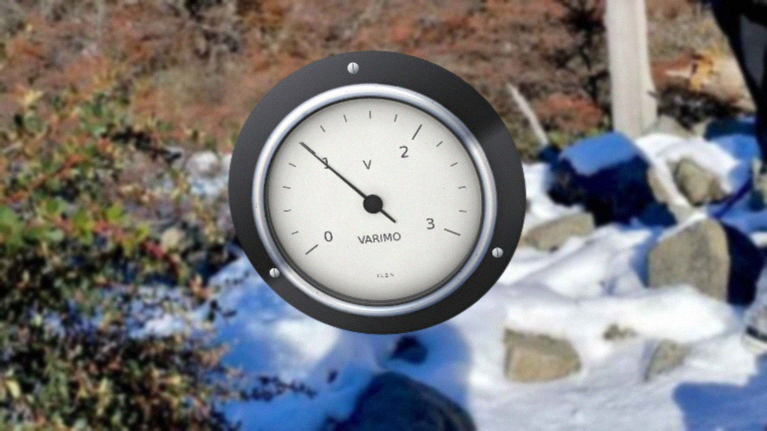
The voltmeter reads 1 V
